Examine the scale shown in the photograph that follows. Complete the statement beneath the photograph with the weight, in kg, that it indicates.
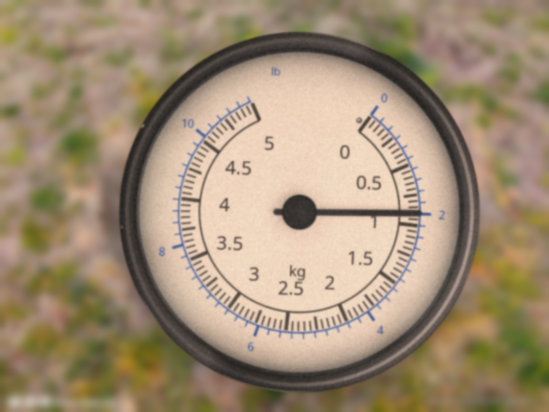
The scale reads 0.9 kg
